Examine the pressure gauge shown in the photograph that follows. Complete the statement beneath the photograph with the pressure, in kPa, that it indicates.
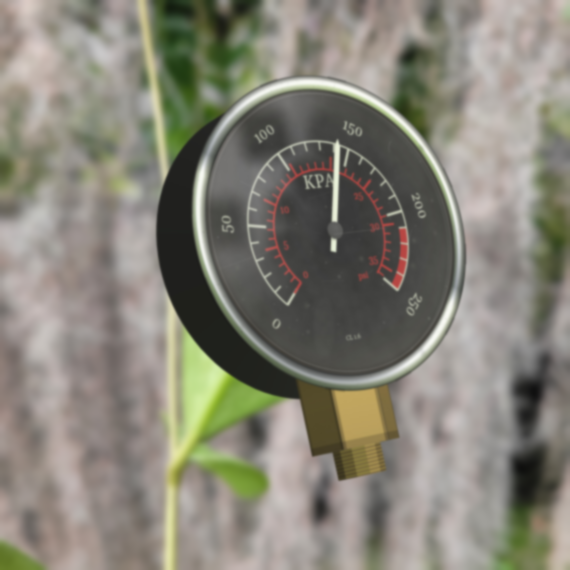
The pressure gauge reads 140 kPa
